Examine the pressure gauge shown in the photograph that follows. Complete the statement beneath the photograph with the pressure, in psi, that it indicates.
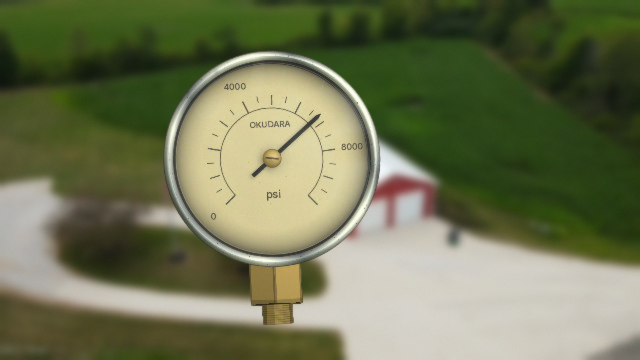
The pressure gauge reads 6750 psi
